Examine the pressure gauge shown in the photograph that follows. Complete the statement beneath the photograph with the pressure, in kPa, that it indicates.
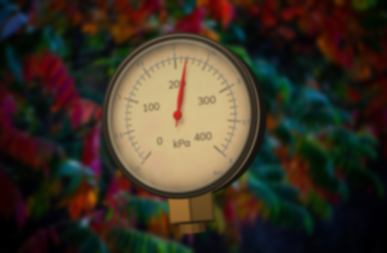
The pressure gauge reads 220 kPa
